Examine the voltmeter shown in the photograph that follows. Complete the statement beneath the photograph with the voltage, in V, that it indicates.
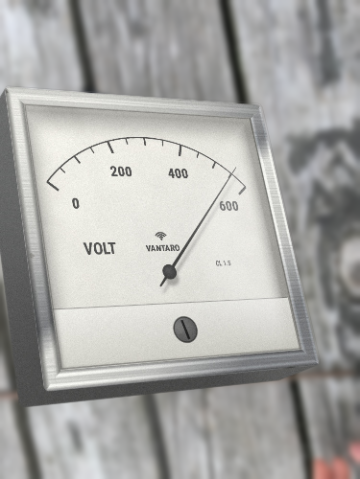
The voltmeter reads 550 V
